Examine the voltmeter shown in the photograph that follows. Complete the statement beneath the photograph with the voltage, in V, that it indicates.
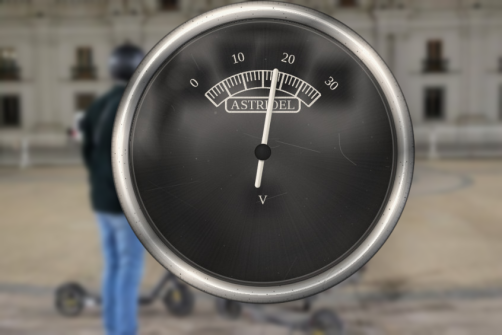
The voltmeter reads 18 V
